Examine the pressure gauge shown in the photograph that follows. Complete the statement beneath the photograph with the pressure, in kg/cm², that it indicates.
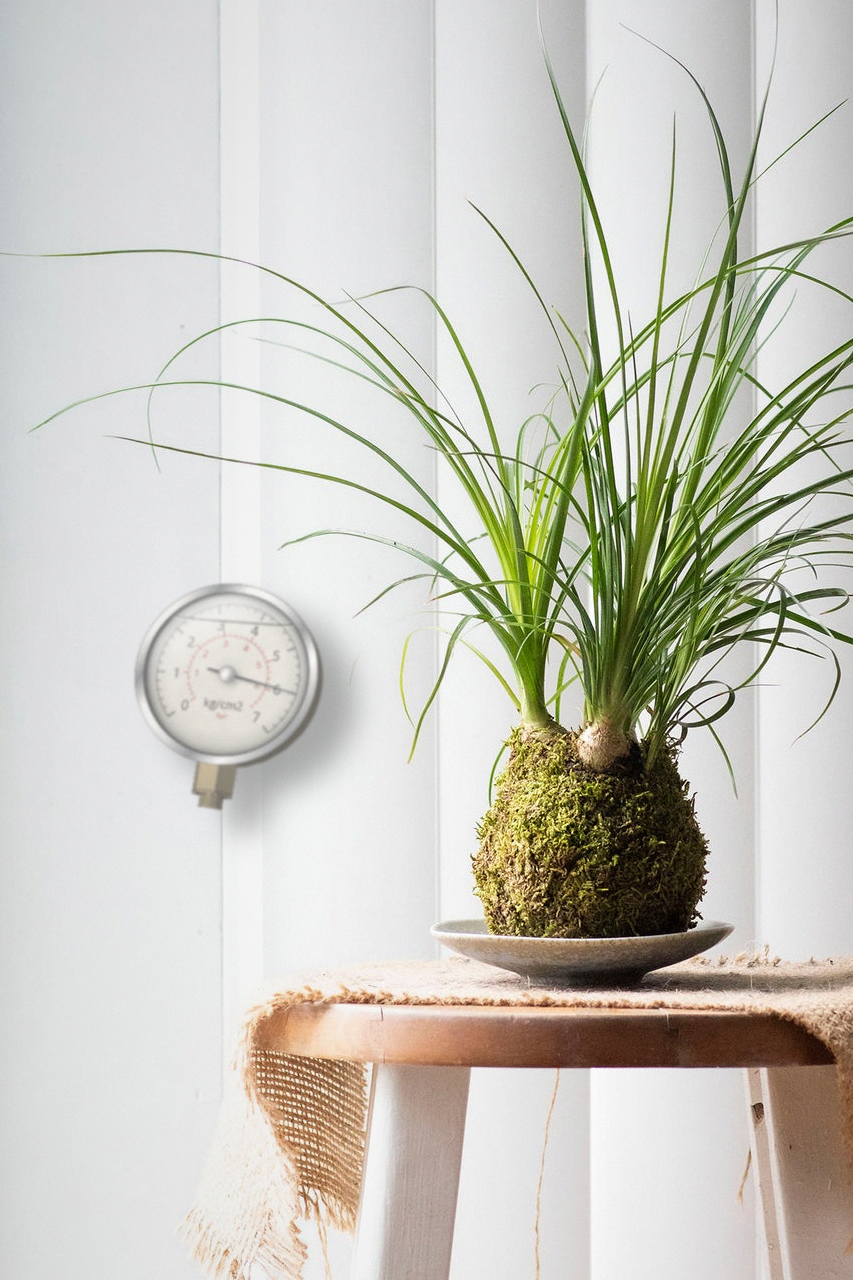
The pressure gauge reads 6 kg/cm²
